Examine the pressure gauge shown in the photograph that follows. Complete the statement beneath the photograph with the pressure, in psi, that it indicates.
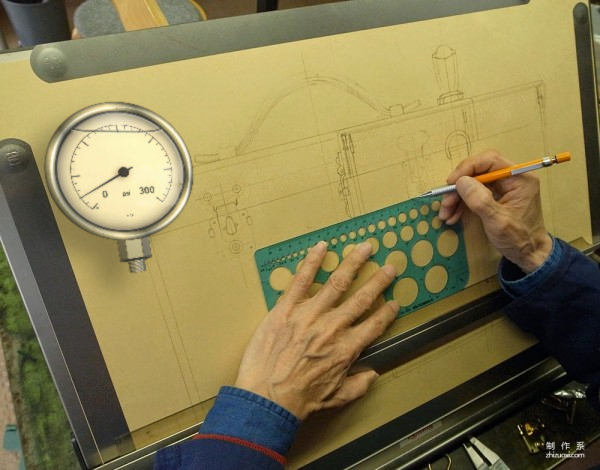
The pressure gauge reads 20 psi
